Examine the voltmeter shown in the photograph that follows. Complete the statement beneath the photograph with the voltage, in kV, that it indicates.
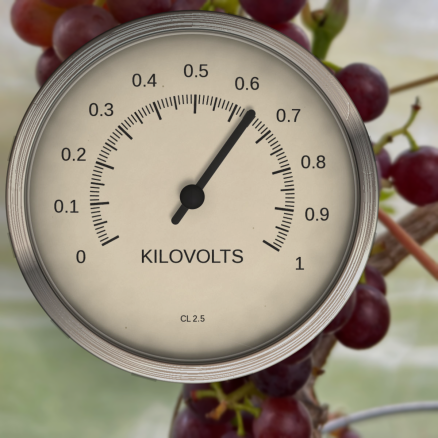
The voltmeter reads 0.64 kV
